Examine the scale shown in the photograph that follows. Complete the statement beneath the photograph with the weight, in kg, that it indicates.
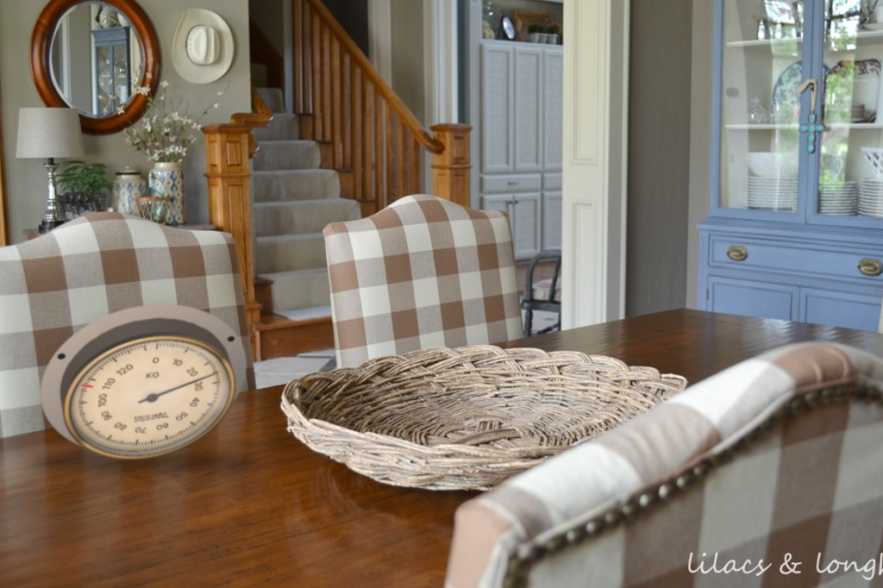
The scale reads 25 kg
